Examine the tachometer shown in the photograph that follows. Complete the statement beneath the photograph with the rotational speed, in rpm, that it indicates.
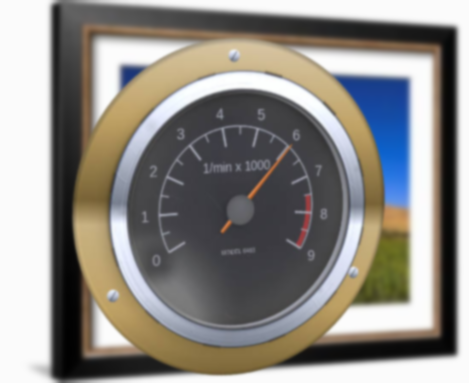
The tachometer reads 6000 rpm
